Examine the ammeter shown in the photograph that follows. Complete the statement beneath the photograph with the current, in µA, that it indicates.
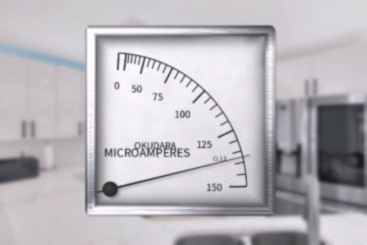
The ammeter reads 137.5 µA
